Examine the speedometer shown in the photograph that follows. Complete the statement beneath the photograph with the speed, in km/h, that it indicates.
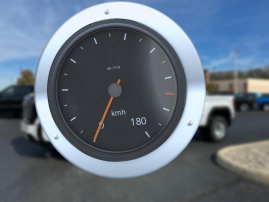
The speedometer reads 0 km/h
